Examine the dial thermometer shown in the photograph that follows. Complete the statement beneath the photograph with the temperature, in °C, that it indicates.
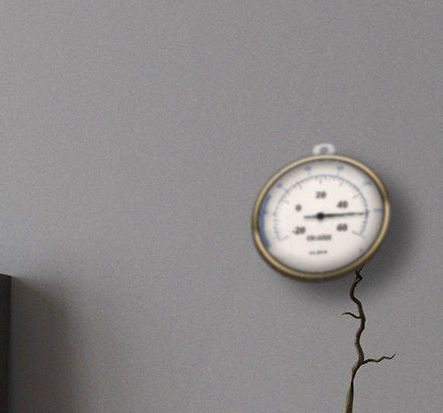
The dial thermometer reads 50 °C
